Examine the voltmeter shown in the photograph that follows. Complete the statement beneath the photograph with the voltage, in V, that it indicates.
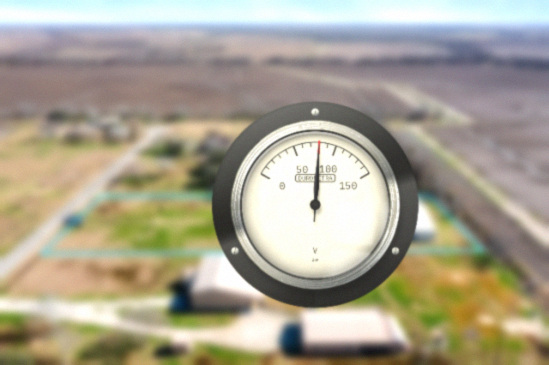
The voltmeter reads 80 V
